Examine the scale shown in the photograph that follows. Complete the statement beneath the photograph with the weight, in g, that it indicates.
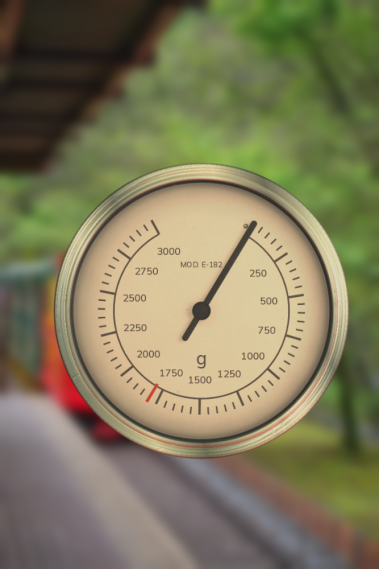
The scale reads 0 g
